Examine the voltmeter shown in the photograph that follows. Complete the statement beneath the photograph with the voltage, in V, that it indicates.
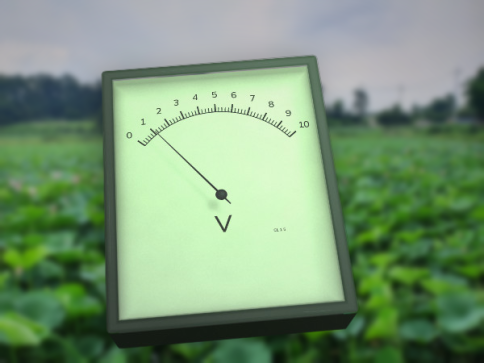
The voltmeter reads 1 V
